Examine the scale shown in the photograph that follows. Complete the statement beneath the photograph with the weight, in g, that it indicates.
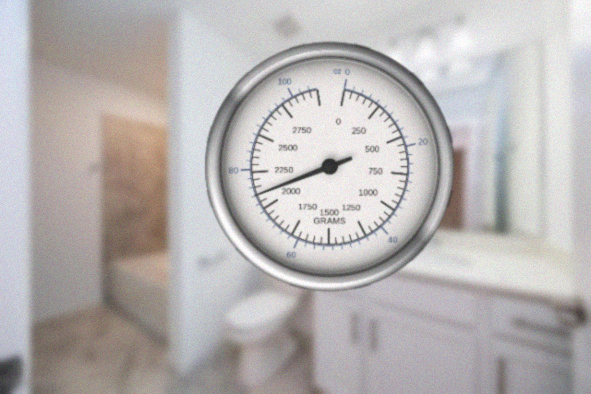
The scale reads 2100 g
